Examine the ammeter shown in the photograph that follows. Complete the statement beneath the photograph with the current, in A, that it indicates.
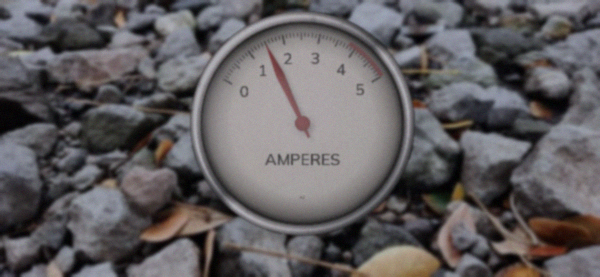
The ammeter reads 1.5 A
